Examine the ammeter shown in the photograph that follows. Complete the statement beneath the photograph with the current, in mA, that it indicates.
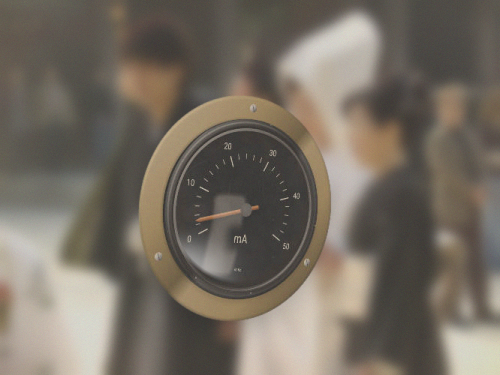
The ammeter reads 3 mA
